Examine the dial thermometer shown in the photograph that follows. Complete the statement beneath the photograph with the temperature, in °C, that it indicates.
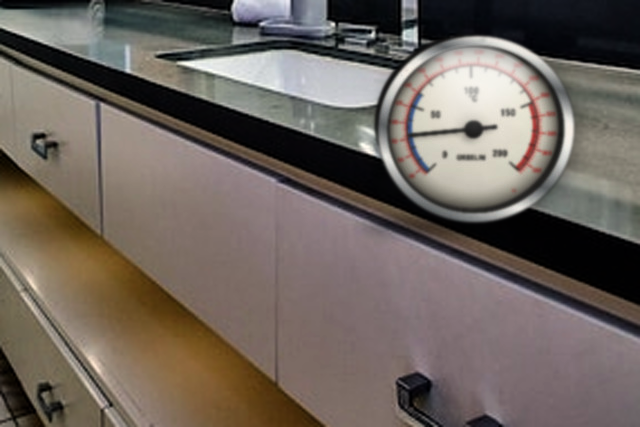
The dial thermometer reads 30 °C
